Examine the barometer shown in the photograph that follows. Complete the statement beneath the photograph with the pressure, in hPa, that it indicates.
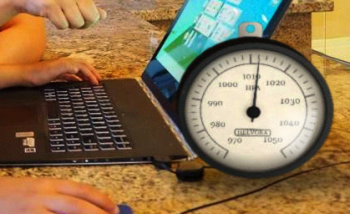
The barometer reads 1012 hPa
